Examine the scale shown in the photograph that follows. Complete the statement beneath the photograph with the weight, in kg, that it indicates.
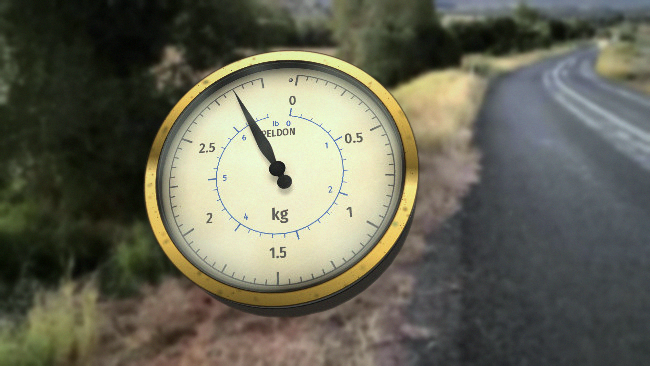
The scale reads 2.85 kg
